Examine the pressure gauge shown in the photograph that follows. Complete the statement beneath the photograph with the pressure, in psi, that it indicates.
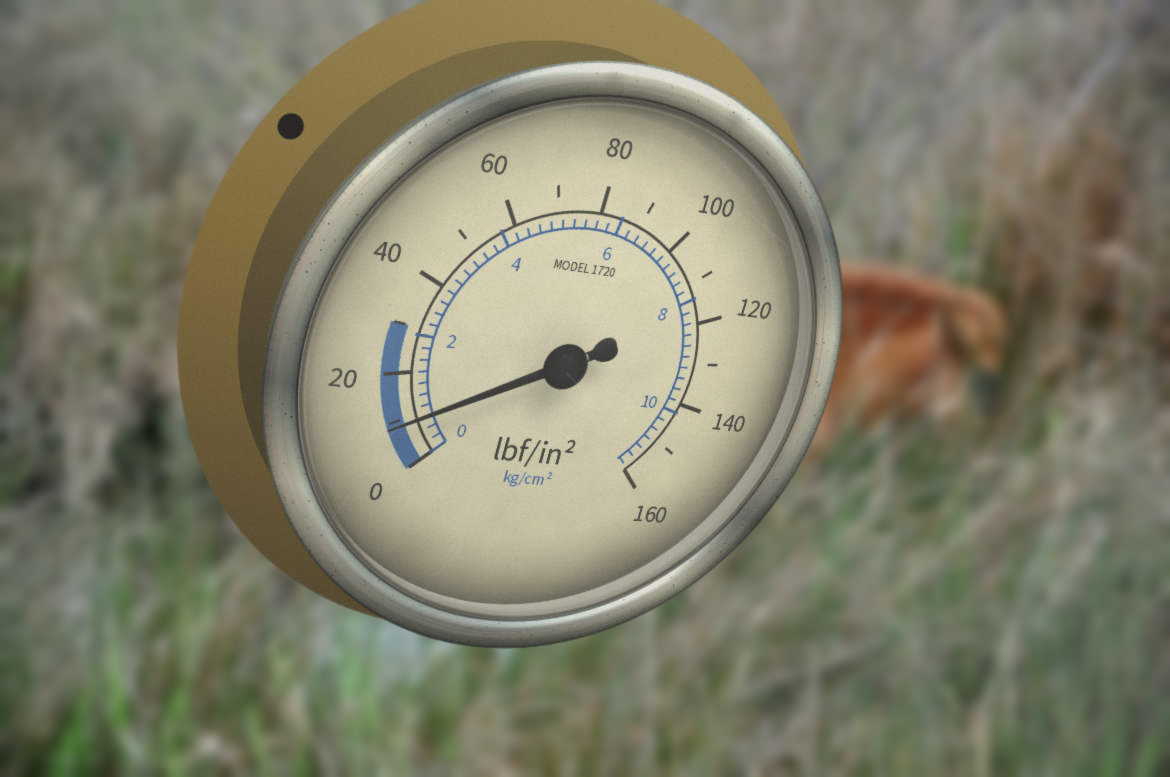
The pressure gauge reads 10 psi
